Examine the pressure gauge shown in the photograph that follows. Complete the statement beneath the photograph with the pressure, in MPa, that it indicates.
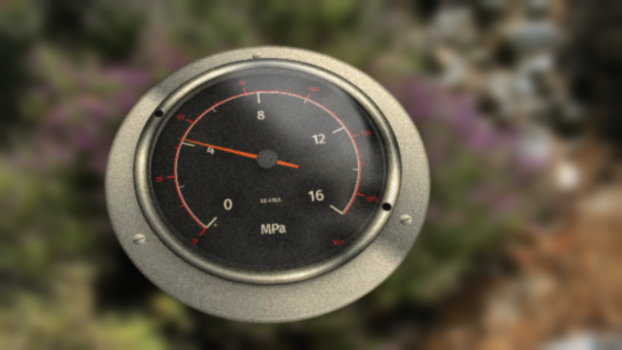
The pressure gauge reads 4 MPa
